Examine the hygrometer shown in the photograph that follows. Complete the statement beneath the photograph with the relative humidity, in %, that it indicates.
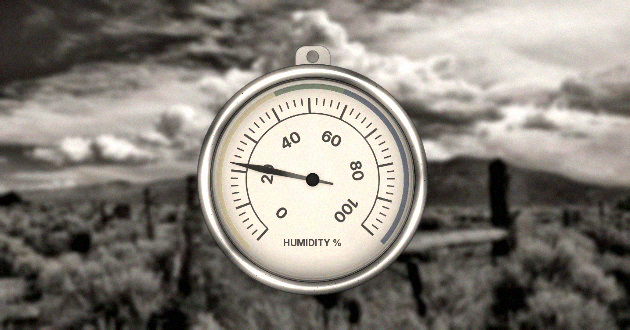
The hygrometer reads 22 %
